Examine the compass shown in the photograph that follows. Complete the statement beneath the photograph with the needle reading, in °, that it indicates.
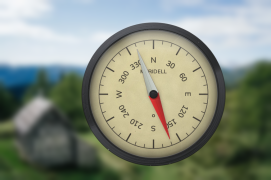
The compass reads 160 °
